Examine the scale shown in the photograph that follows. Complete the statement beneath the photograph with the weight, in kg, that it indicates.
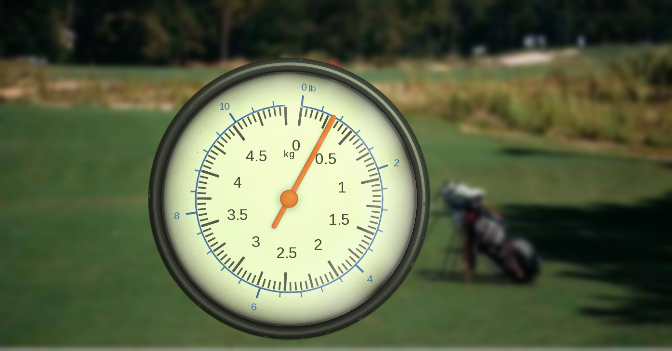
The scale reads 0.3 kg
